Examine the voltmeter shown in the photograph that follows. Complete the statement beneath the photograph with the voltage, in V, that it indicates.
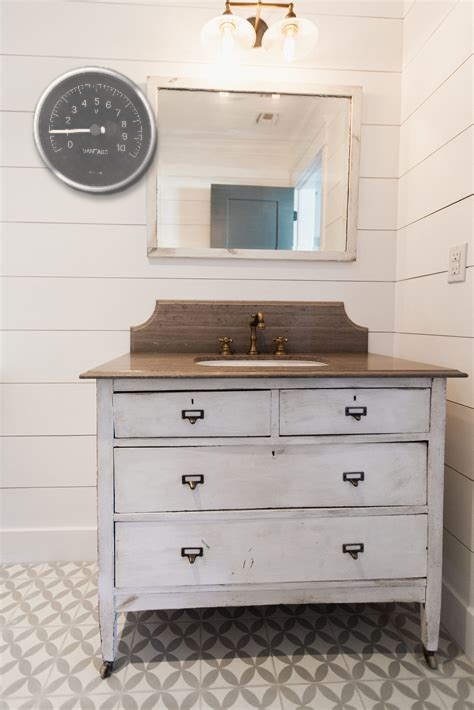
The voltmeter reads 1 V
